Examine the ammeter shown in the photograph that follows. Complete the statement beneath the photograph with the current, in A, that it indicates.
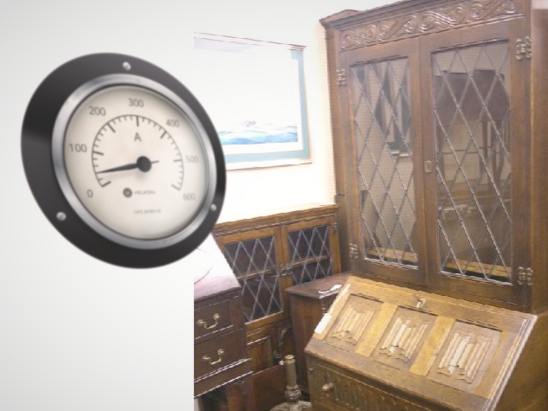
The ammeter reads 40 A
